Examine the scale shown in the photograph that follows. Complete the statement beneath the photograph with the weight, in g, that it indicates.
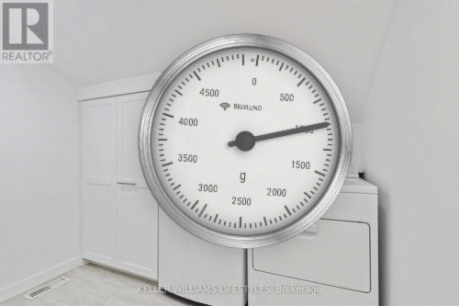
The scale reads 1000 g
